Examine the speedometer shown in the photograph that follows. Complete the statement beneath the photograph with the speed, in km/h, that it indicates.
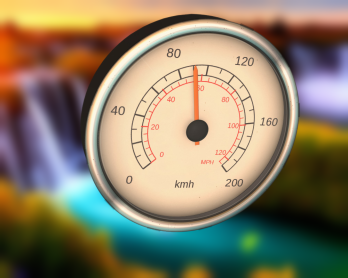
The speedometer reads 90 km/h
